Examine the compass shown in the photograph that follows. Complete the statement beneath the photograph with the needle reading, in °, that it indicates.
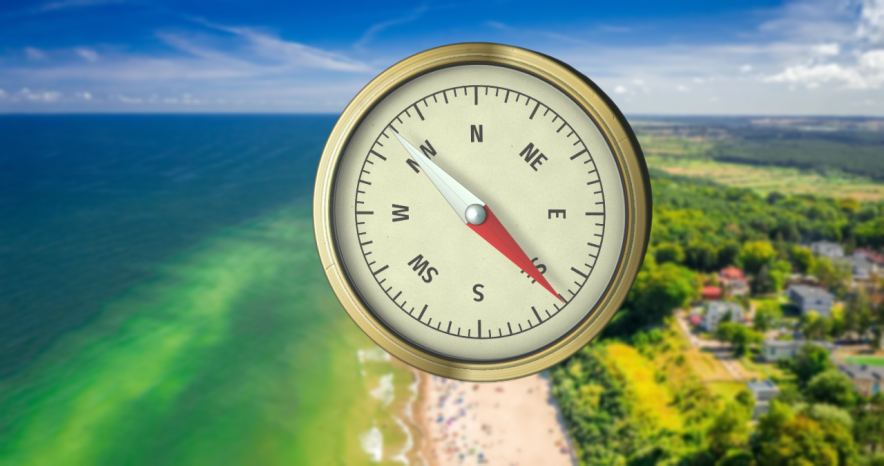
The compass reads 135 °
